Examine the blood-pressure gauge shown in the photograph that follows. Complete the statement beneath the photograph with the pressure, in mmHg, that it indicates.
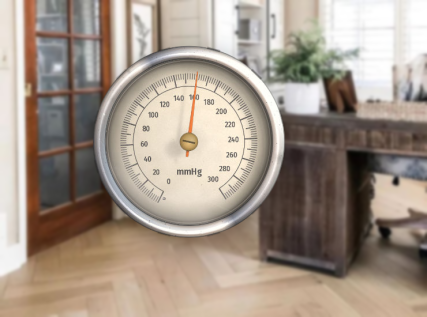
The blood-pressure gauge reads 160 mmHg
